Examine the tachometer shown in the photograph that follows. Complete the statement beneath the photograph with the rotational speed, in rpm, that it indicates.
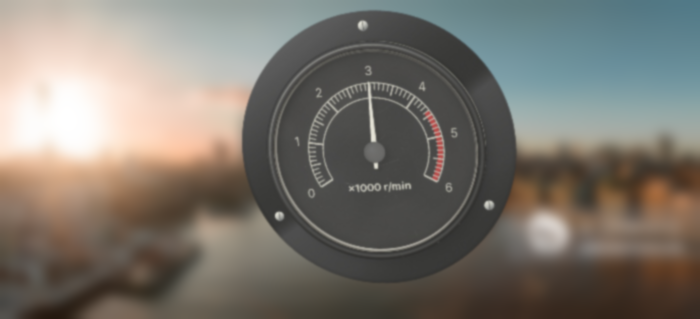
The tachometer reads 3000 rpm
